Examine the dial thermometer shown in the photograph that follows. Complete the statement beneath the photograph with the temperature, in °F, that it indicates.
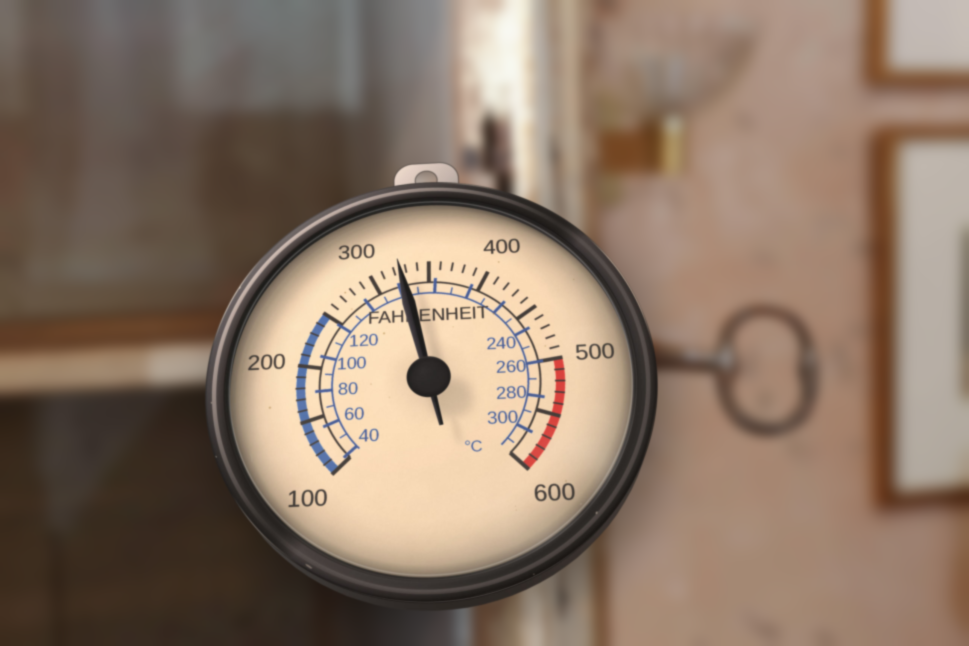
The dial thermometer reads 325 °F
